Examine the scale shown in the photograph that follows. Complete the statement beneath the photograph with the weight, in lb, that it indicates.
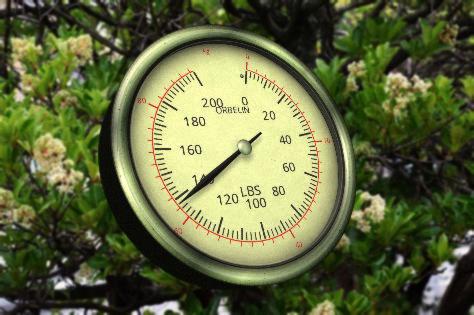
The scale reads 138 lb
